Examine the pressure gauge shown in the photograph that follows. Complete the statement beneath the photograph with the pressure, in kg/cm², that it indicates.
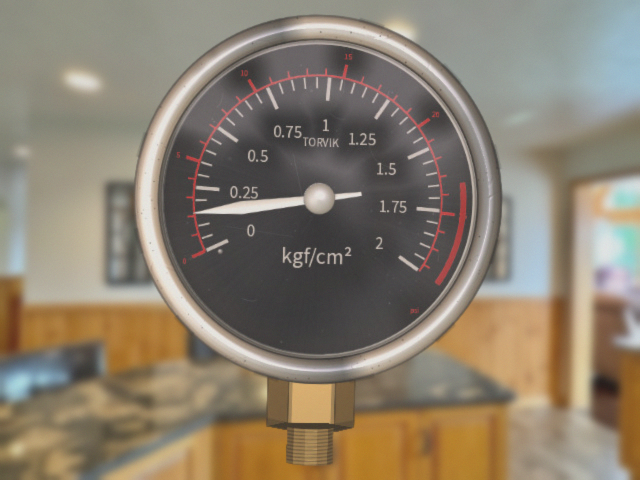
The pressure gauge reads 0.15 kg/cm²
